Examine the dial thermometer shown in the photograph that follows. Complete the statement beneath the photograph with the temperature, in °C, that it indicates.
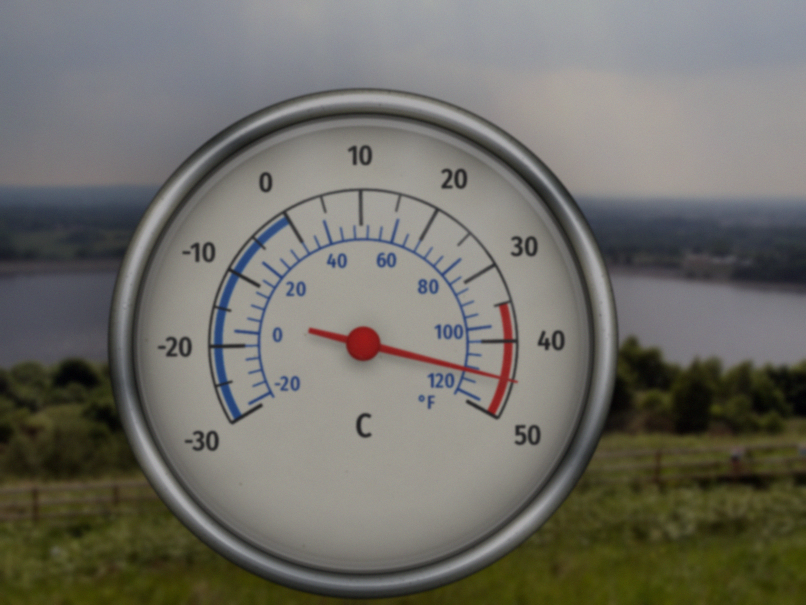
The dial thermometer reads 45 °C
